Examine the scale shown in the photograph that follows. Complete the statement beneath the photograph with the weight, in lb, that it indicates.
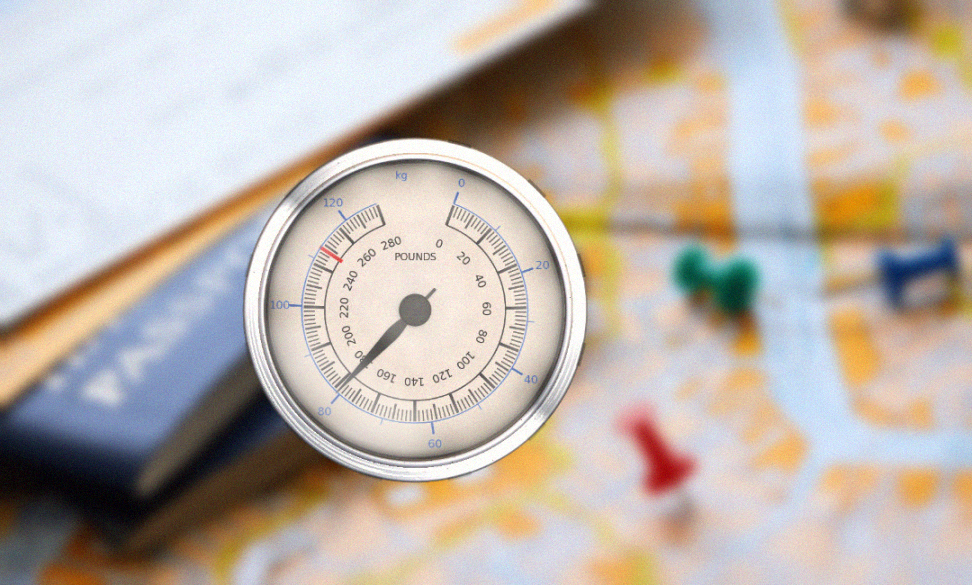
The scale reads 178 lb
